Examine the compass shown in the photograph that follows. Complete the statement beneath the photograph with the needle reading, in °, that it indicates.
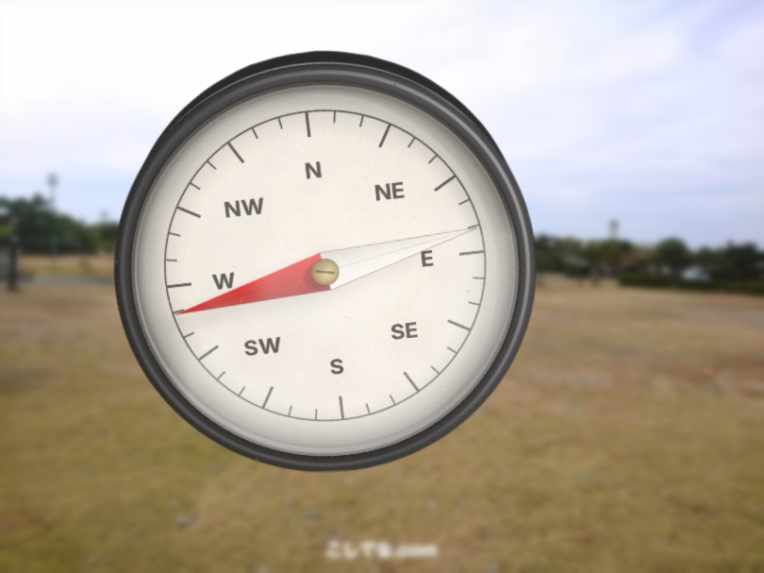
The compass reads 260 °
